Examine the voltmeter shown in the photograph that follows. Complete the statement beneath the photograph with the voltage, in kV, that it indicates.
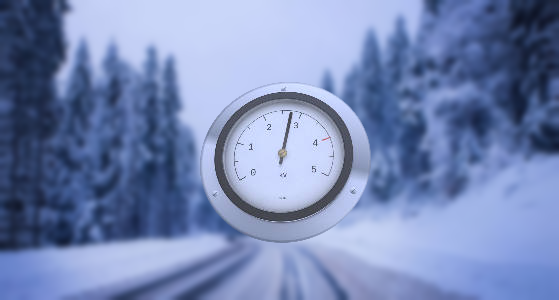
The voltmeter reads 2.75 kV
